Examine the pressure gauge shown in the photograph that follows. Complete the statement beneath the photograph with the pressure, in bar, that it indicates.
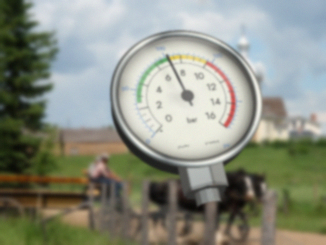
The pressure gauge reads 7 bar
